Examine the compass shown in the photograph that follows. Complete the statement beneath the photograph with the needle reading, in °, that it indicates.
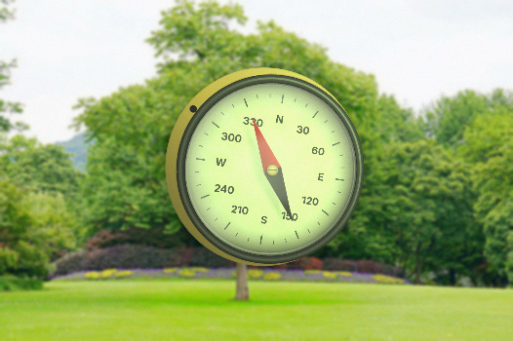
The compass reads 330 °
